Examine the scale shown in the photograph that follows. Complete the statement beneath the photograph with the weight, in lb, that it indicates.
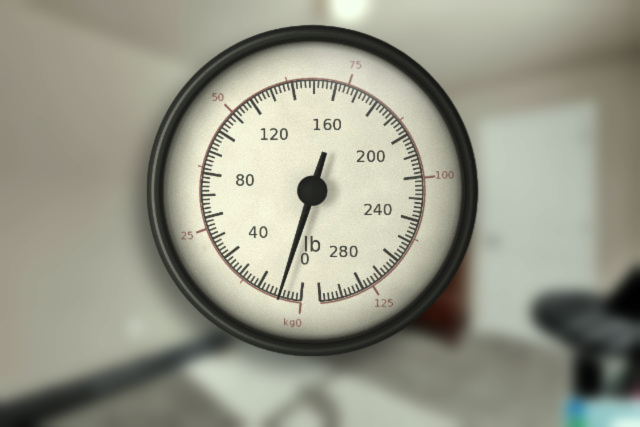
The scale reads 10 lb
